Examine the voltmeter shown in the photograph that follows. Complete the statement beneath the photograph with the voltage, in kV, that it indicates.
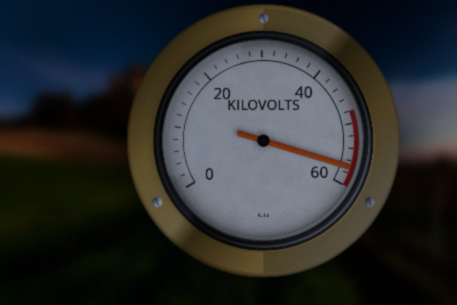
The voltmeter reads 57 kV
